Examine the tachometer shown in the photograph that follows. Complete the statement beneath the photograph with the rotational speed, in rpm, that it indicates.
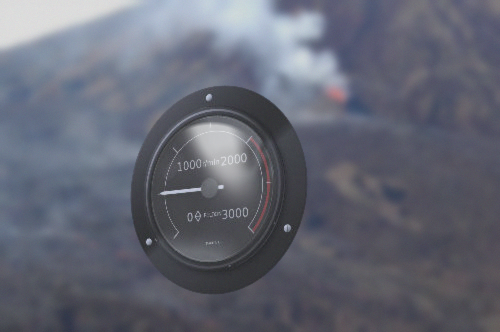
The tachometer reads 500 rpm
